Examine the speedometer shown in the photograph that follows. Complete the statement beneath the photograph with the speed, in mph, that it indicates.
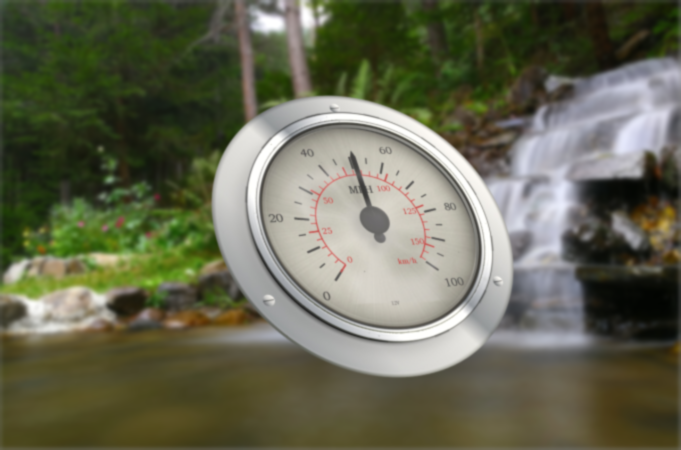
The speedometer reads 50 mph
